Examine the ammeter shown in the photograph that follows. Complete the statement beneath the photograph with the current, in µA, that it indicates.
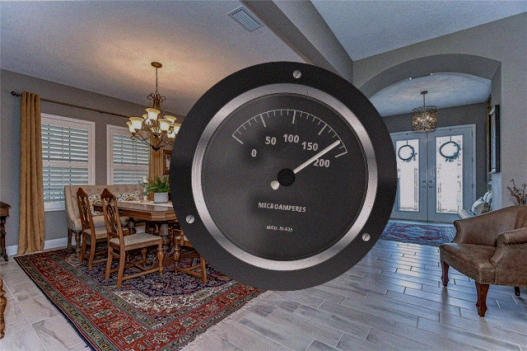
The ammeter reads 180 µA
